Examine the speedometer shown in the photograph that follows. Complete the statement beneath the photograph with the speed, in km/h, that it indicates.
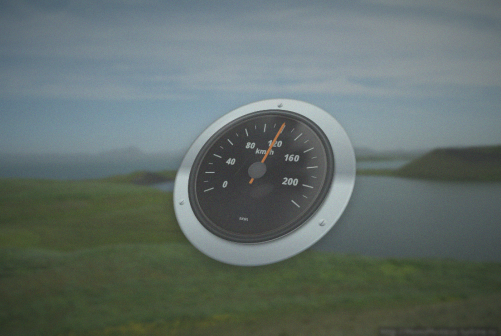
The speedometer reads 120 km/h
